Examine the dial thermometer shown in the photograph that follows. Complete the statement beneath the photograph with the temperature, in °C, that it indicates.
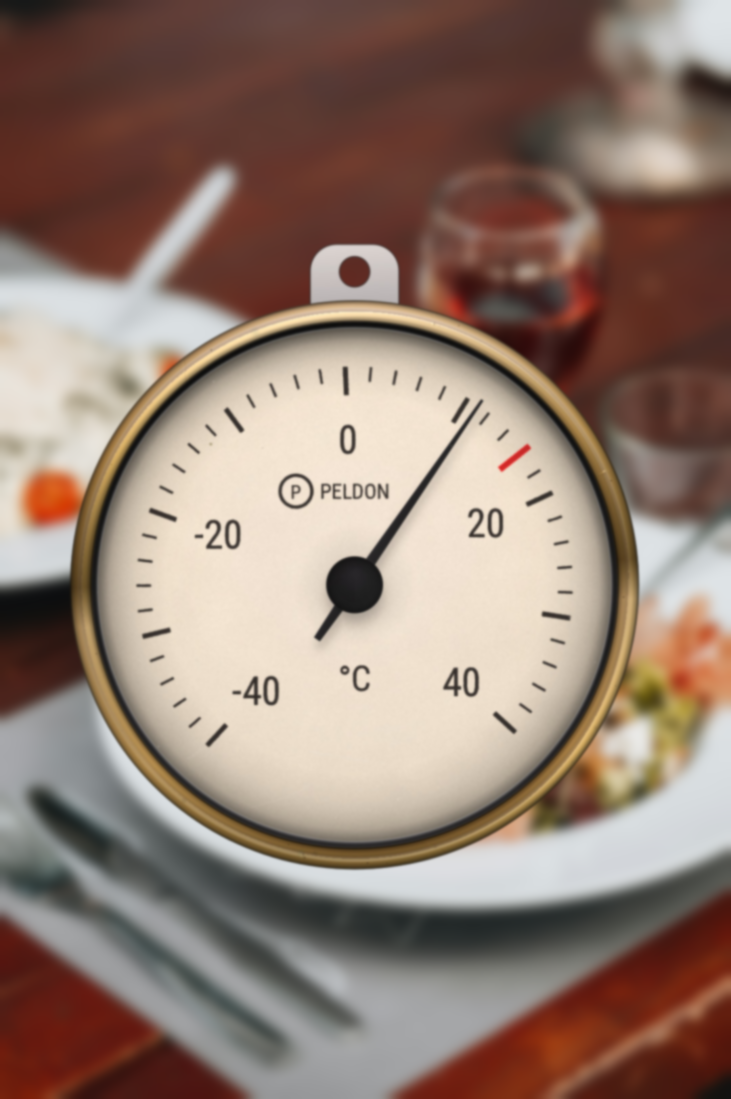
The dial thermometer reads 11 °C
